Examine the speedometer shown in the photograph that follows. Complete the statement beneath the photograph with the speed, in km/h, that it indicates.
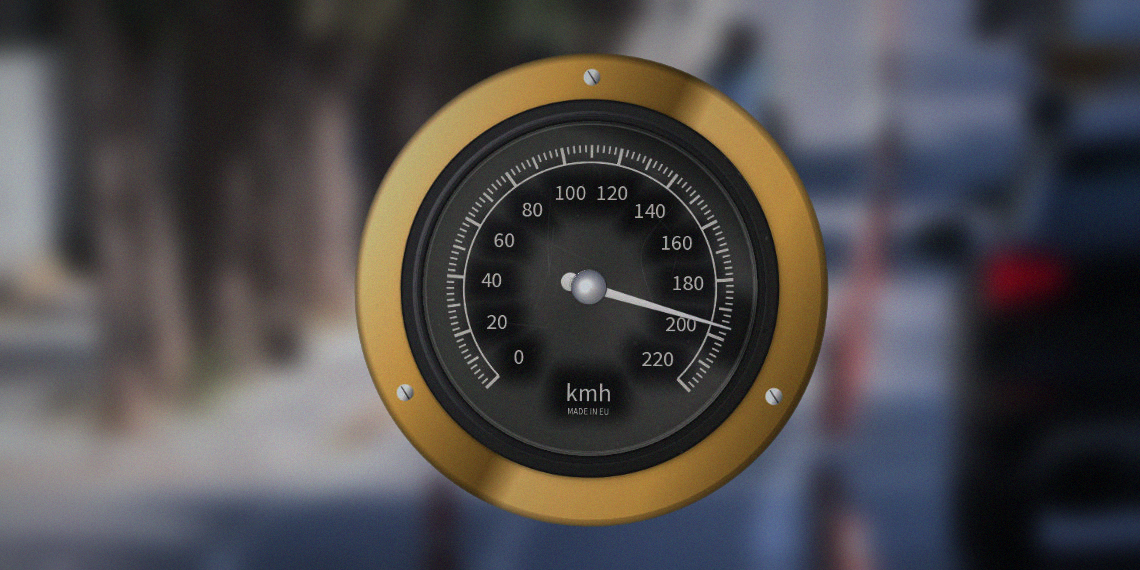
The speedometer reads 196 km/h
